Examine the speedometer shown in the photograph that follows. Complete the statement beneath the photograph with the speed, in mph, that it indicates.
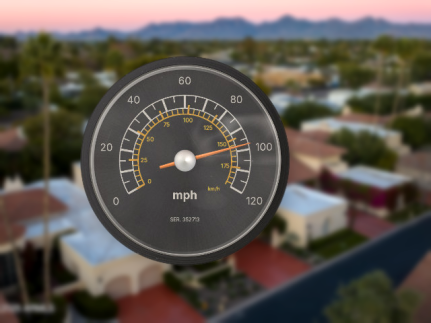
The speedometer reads 97.5 mph
